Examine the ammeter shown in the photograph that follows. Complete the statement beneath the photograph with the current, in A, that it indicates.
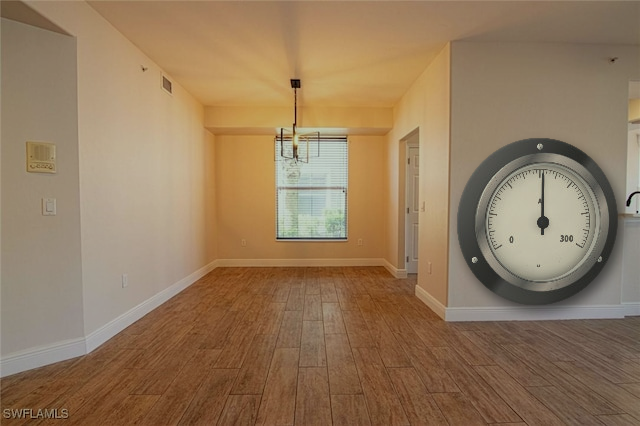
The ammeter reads 150 A
